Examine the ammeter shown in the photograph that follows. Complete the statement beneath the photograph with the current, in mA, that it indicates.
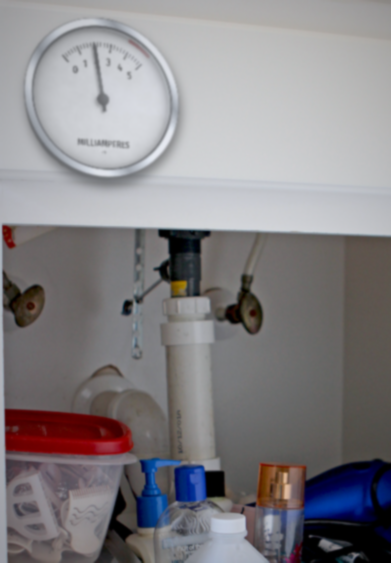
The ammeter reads 2 mA
